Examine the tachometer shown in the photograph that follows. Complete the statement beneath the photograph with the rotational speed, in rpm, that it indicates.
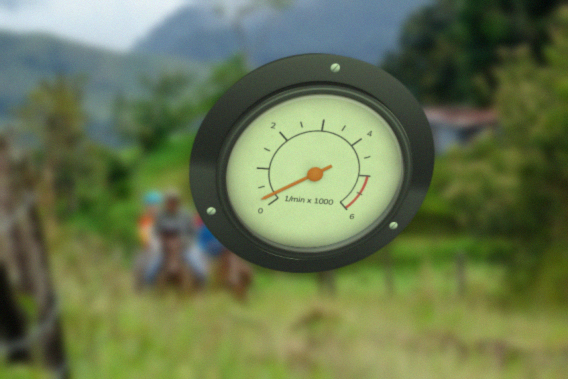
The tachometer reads 250 rpm
